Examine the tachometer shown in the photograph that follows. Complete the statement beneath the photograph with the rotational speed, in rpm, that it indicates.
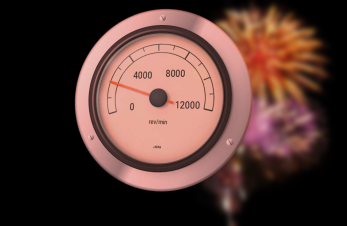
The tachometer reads 2000 rpm
